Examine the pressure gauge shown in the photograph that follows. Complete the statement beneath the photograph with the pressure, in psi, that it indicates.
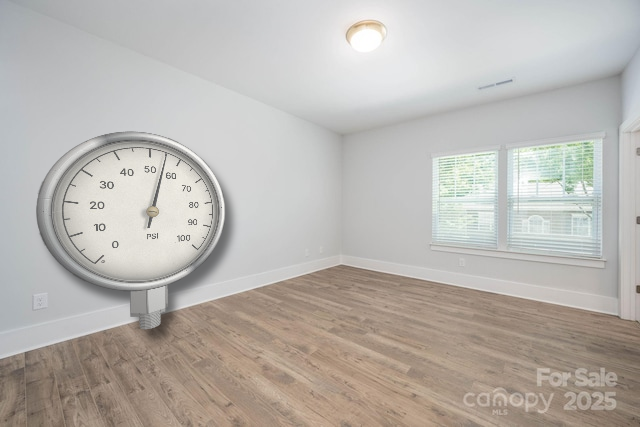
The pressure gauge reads 55 psi
